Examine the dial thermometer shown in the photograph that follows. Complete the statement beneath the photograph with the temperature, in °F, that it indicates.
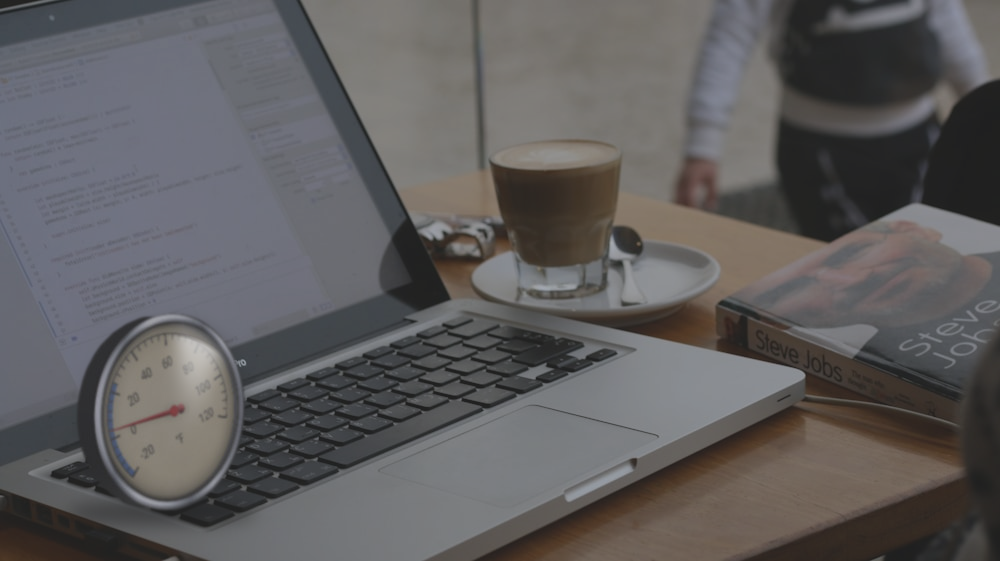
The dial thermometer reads 4 °F
